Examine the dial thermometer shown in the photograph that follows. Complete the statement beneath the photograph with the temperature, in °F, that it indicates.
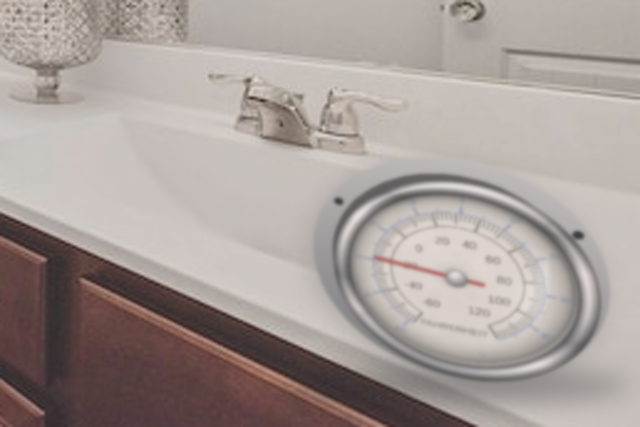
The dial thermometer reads -20 °F
